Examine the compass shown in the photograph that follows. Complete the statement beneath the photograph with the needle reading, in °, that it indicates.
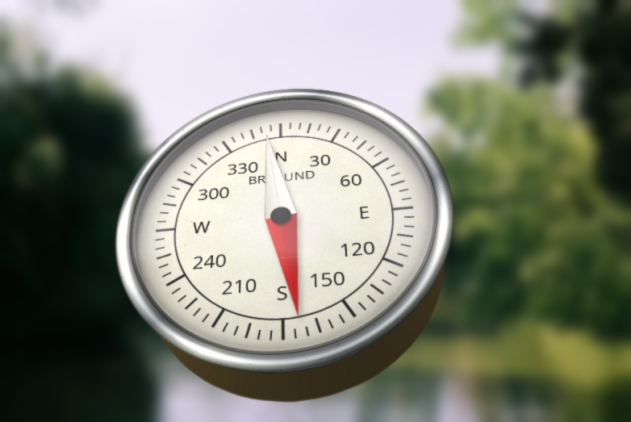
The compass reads 172.5 °
